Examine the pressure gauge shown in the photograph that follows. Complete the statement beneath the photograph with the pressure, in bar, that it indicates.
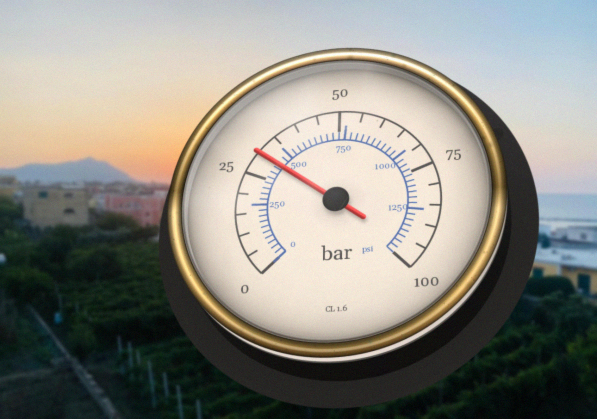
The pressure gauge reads 30 bar
